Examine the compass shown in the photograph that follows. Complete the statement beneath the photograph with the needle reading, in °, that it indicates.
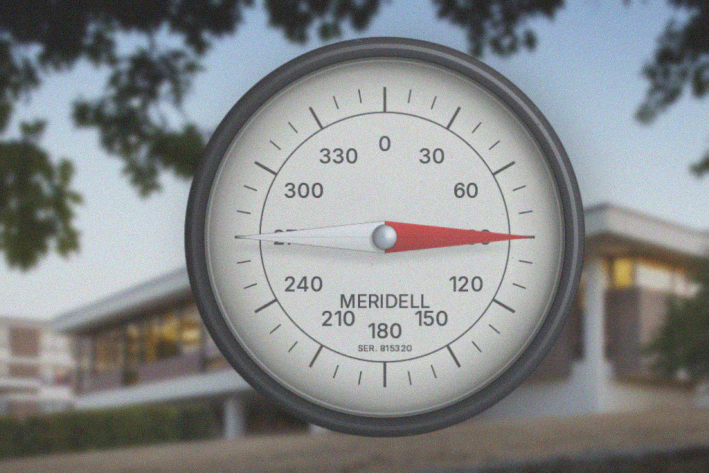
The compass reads 90 °
